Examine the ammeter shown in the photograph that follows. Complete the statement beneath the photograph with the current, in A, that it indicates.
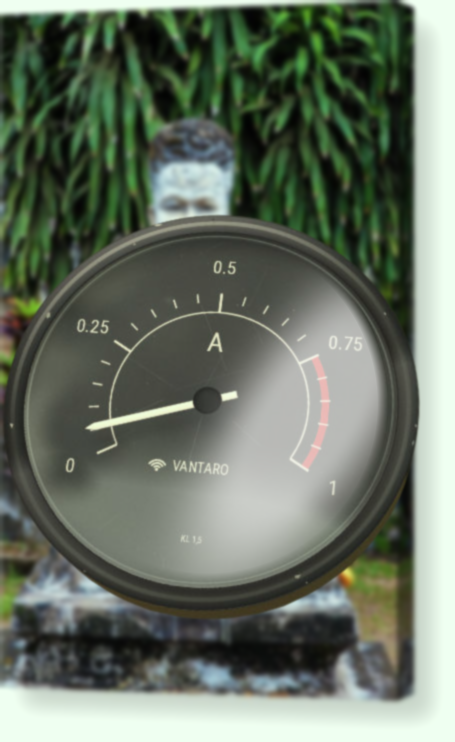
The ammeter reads 0.05 A
